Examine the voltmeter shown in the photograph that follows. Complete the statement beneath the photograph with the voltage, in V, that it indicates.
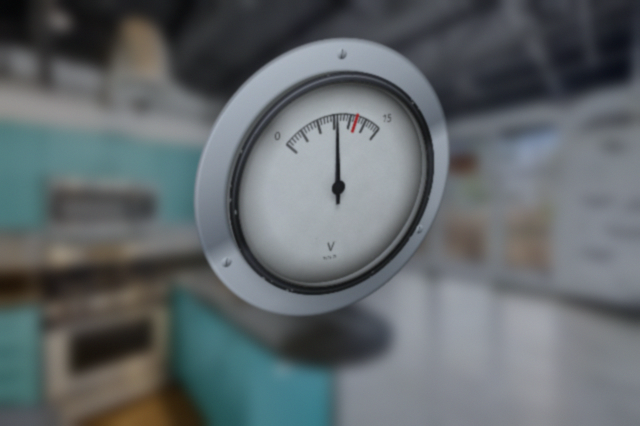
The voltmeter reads 7.5 V
